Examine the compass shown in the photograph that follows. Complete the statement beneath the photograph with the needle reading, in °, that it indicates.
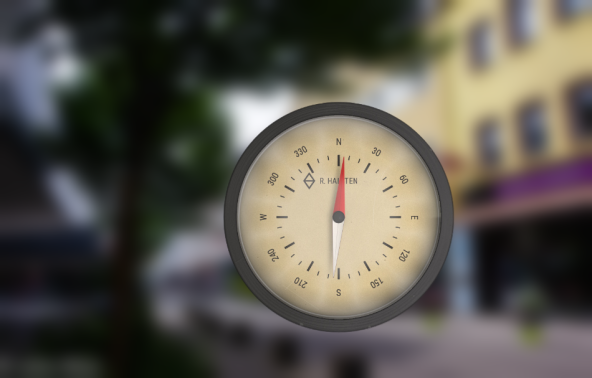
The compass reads 5 °
